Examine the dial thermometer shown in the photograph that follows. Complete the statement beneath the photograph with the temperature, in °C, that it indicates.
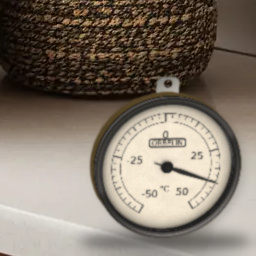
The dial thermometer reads 37.5 °C
